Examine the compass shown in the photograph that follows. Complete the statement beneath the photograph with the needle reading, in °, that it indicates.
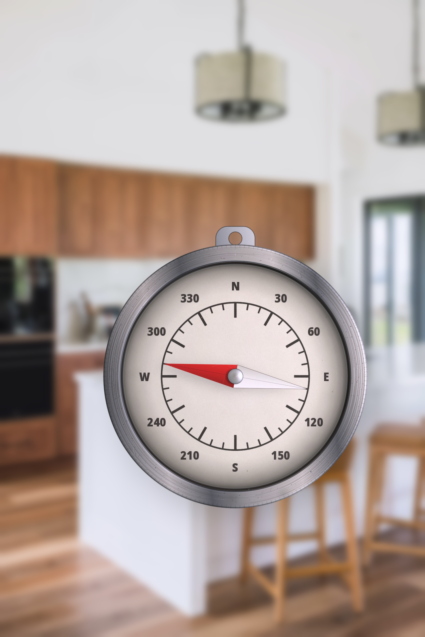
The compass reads 280 °
